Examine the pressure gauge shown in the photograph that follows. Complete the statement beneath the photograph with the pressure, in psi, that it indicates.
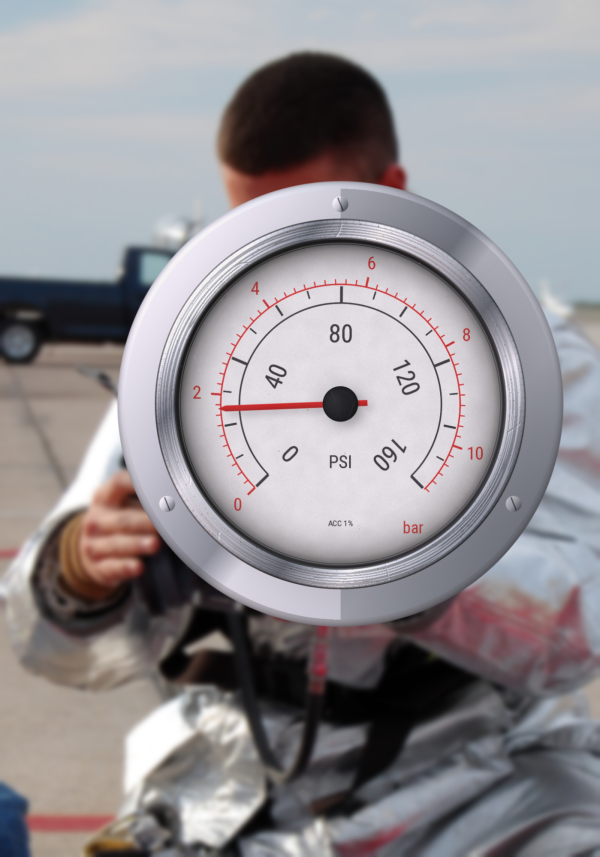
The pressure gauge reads 25 psi
